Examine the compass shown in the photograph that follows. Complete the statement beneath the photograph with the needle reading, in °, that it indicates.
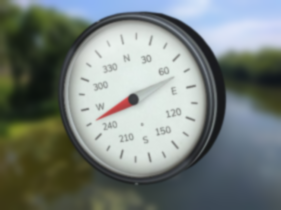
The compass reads 255 °
